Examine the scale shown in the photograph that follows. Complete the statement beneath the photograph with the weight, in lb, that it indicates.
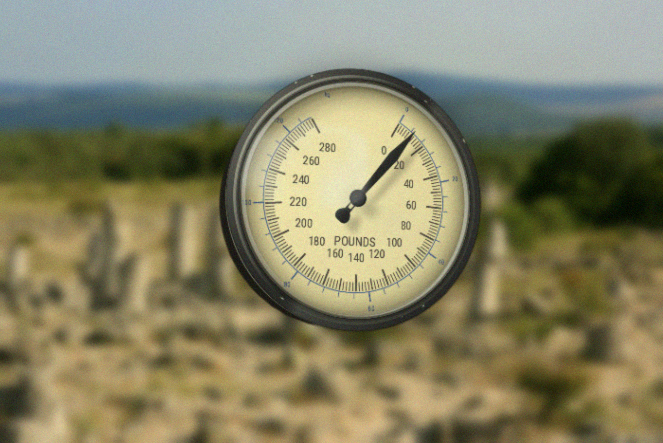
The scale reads 10 lb
